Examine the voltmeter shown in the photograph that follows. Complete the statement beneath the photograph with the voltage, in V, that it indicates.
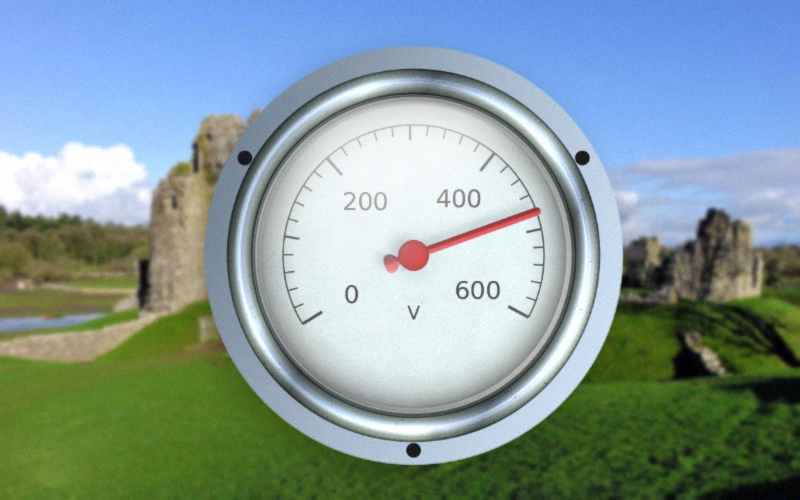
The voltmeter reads 480 V
